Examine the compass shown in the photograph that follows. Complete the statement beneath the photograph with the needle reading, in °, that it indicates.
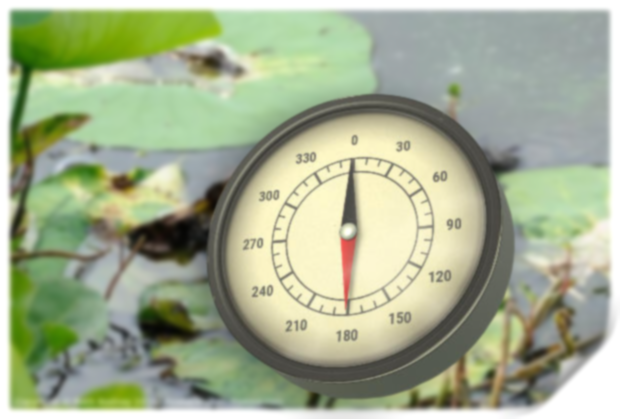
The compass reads 180 °
